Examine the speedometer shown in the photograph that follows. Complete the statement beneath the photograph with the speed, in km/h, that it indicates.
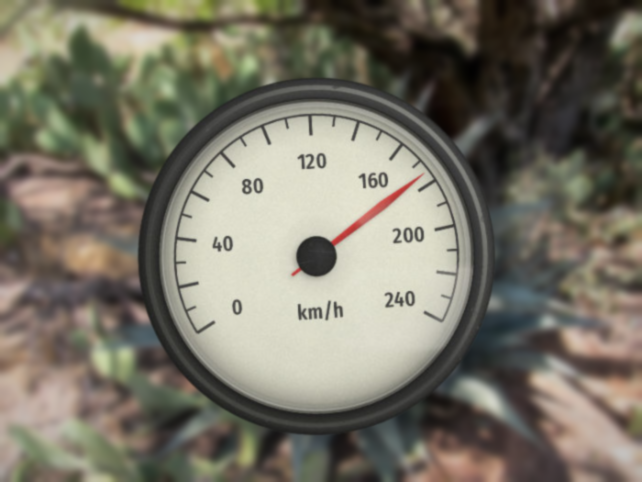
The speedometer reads 175 km/h
